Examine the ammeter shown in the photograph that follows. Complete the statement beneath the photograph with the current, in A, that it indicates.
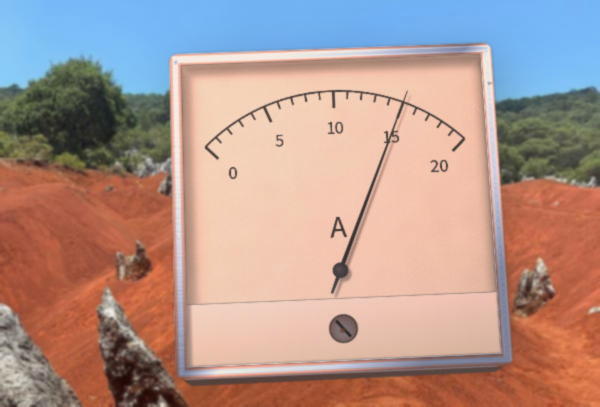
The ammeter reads 15 A
